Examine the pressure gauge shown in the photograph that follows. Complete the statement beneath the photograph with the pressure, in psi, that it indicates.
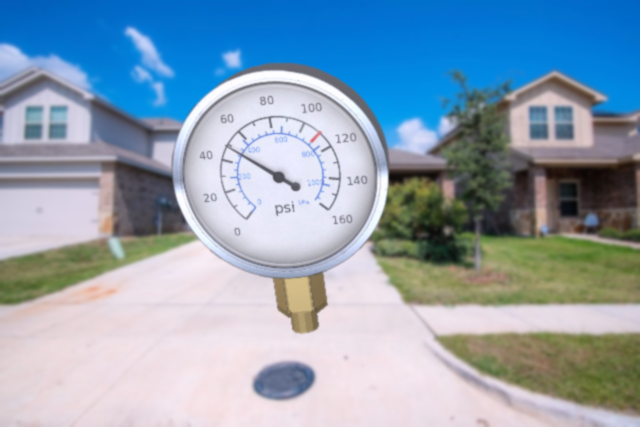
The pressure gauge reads 50 psi
